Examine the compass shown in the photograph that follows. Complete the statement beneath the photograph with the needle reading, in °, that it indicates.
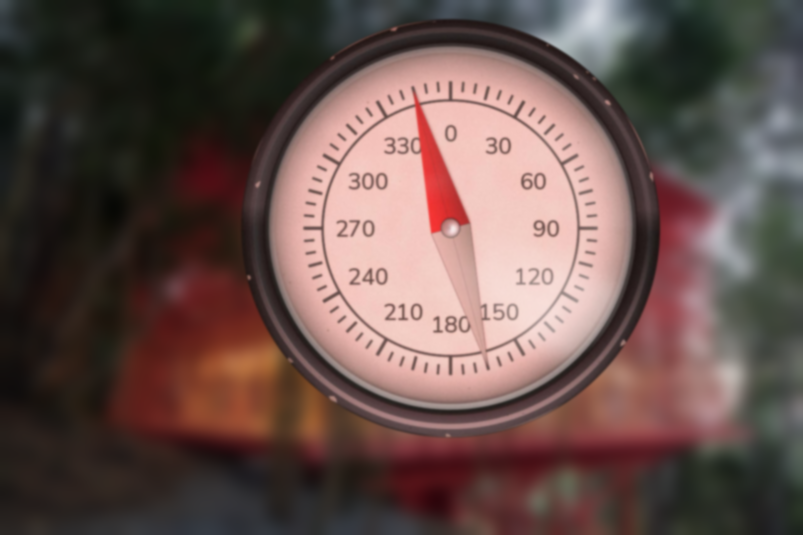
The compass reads 345 °
